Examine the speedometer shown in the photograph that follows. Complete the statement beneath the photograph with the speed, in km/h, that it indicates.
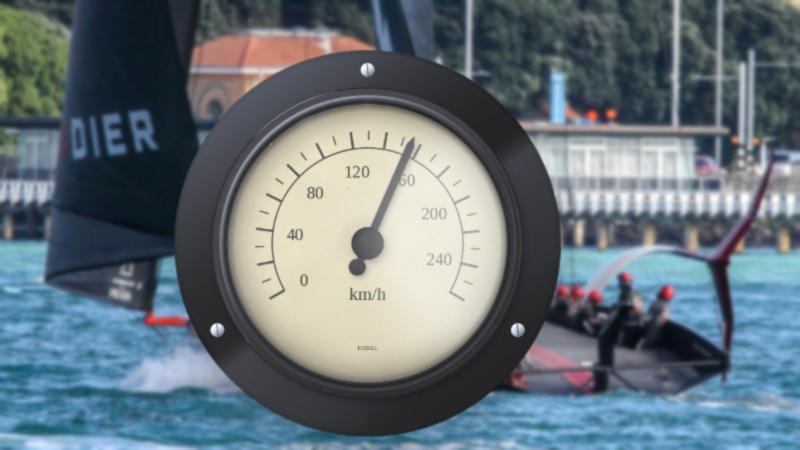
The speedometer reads 155 km/h
